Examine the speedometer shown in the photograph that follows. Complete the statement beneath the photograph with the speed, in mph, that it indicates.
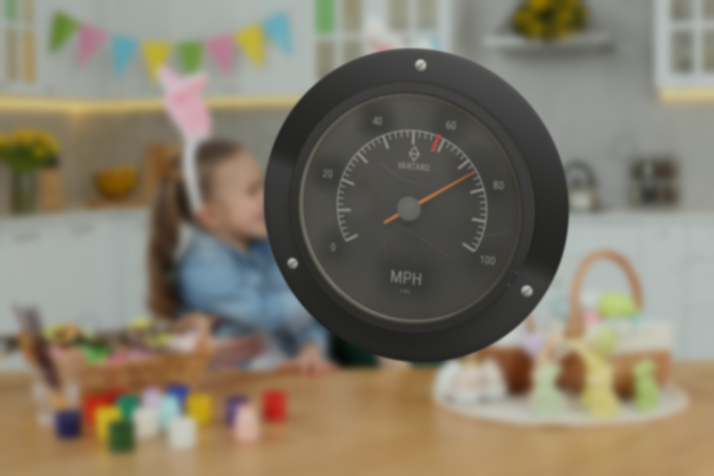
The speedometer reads 74 mph
